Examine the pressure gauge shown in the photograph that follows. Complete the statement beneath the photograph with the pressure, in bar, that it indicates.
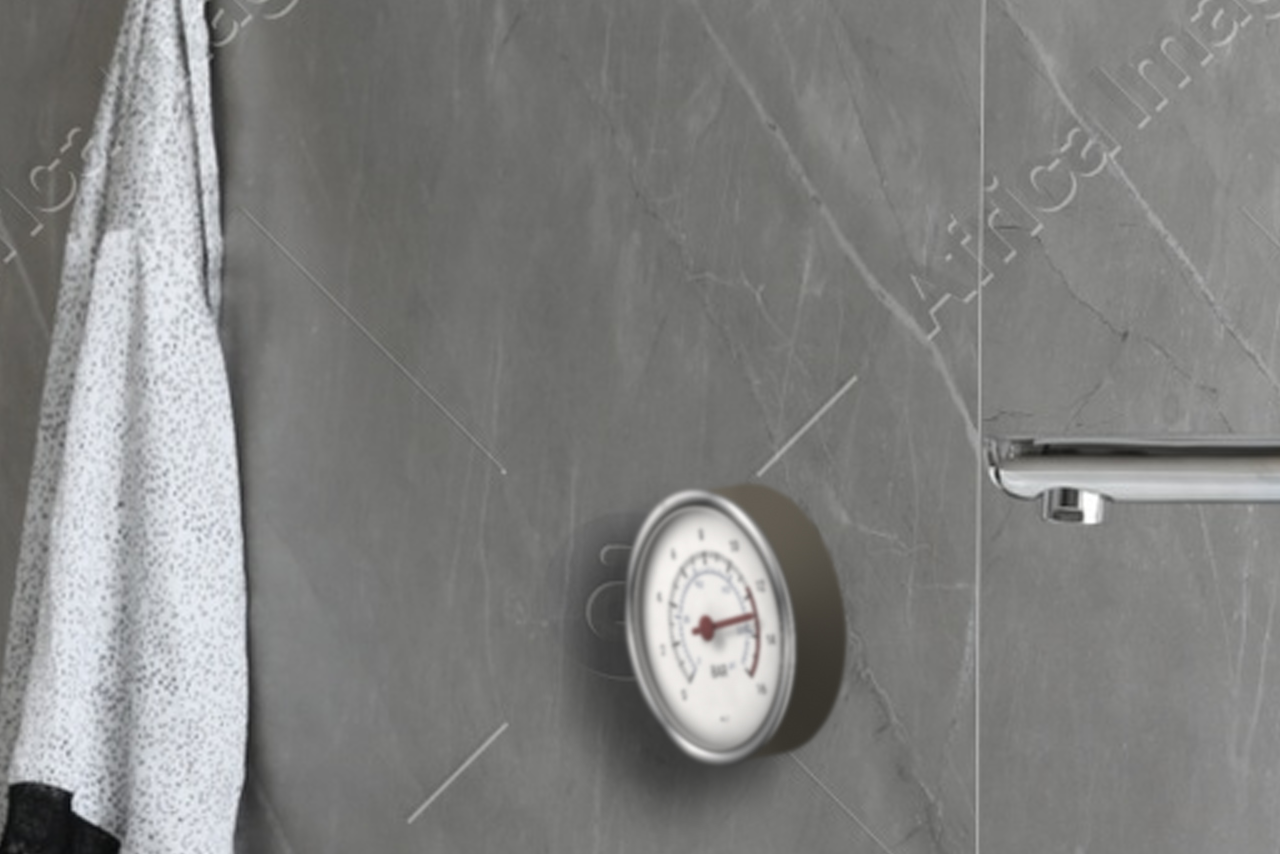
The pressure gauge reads 13 bar
